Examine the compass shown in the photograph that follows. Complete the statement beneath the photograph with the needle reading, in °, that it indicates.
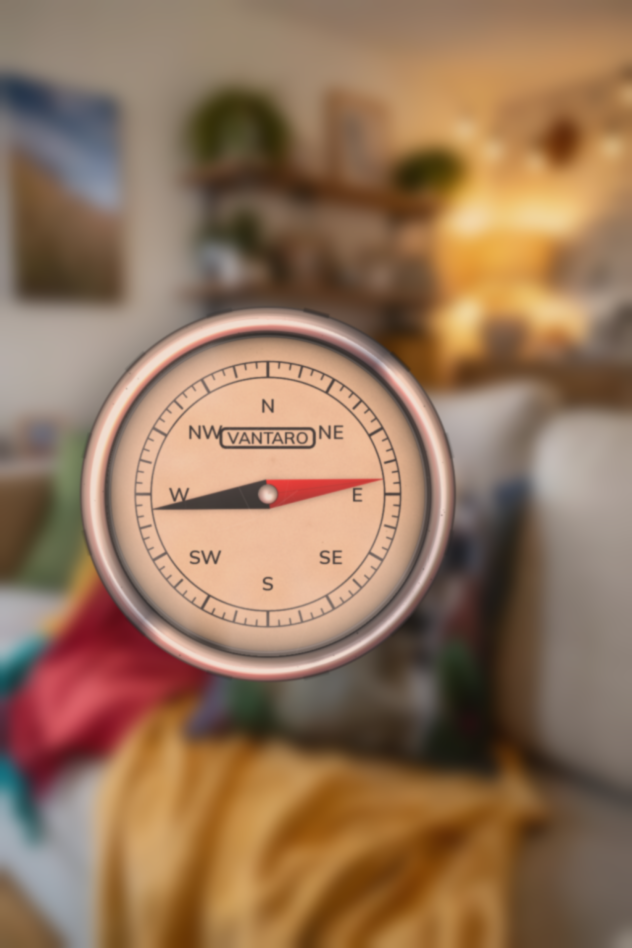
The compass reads 82.5 °
